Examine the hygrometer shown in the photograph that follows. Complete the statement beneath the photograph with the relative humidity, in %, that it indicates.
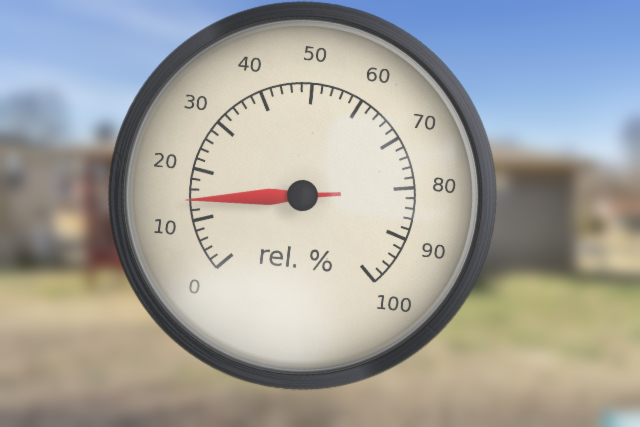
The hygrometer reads 14 %
